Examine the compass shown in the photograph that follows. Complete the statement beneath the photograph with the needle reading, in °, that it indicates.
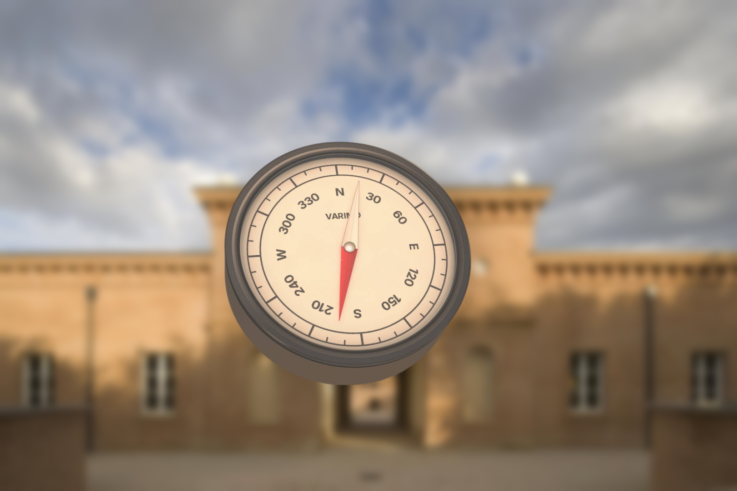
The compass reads 195 °
